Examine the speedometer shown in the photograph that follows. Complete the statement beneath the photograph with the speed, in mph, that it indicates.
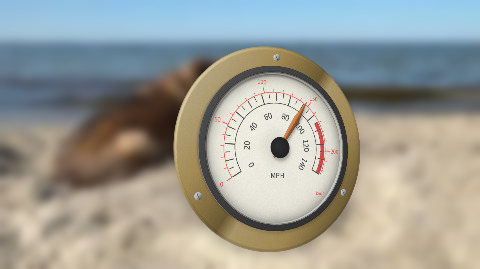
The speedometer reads 90 mph
